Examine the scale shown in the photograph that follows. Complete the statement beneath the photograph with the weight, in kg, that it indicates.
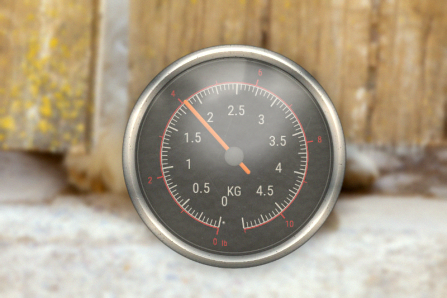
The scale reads 1.85 kg
